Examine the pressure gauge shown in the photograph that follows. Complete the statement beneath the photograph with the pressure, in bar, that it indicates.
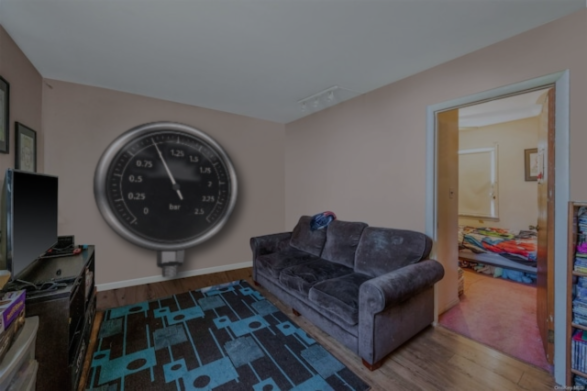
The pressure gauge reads 1 bar
